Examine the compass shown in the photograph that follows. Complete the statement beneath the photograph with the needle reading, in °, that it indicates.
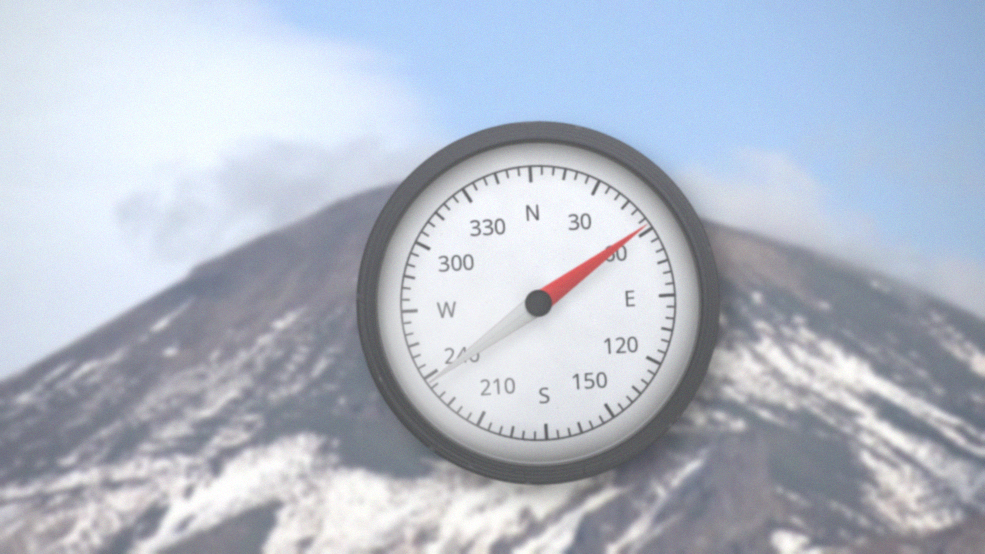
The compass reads 57.5 °
